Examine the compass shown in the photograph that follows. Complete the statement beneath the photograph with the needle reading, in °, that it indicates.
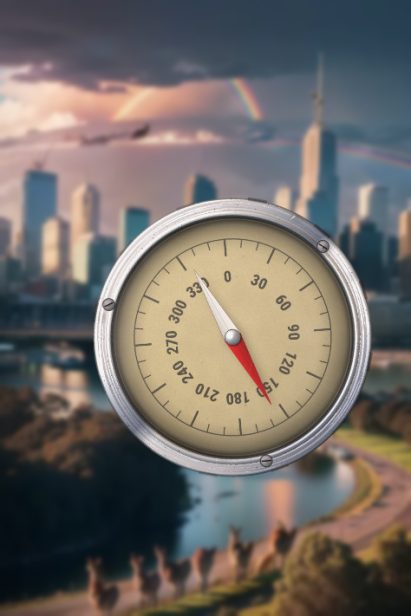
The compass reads 155 °
